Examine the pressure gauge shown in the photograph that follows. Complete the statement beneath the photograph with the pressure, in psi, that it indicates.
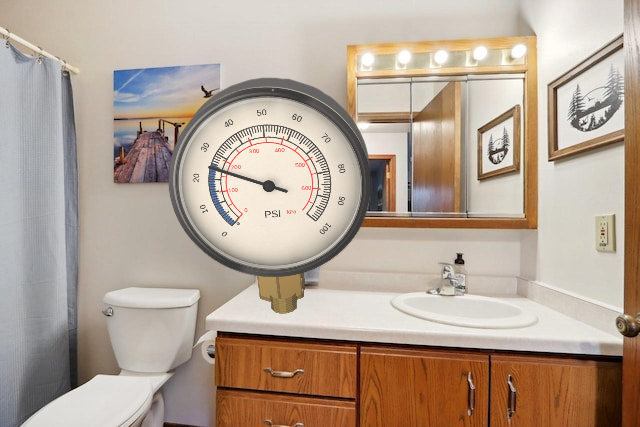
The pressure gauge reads 25 psi
